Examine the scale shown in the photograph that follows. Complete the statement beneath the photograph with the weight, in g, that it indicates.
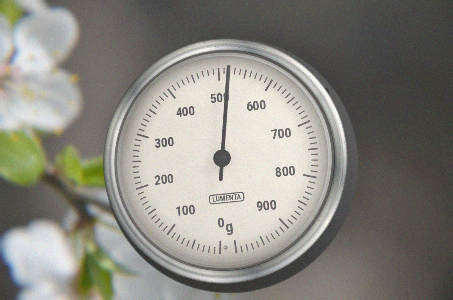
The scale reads 520 g
